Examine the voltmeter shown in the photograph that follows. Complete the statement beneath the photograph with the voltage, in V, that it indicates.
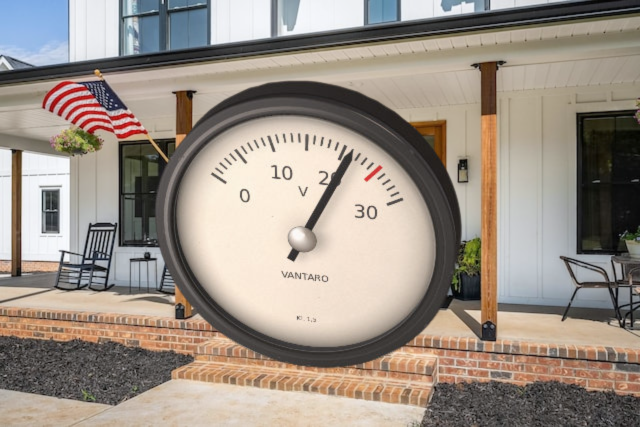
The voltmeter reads 21 V
